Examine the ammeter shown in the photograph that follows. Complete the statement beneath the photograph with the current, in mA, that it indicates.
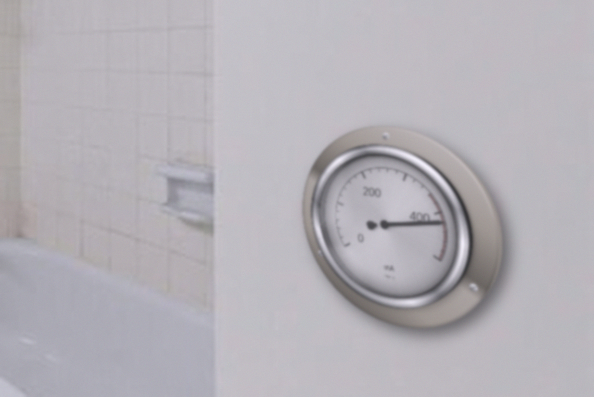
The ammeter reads 420 mA
